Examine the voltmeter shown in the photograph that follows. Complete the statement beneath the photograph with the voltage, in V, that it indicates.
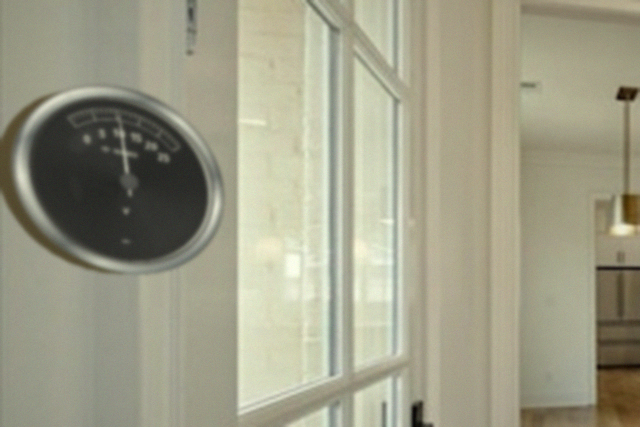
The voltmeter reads 10 V
